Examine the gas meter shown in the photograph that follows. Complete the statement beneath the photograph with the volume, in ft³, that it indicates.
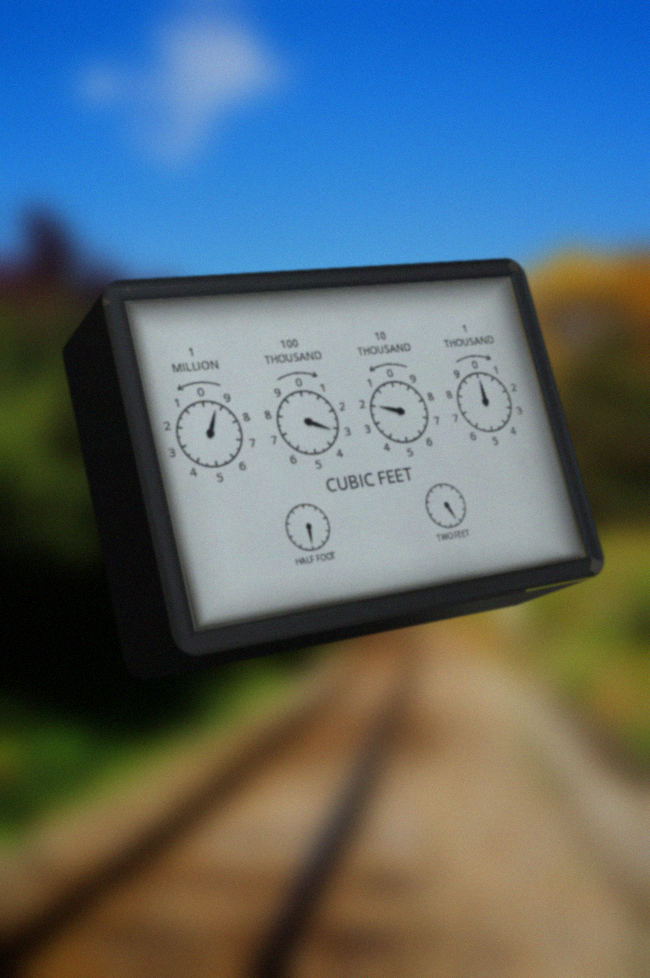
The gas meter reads 932000 ft³
